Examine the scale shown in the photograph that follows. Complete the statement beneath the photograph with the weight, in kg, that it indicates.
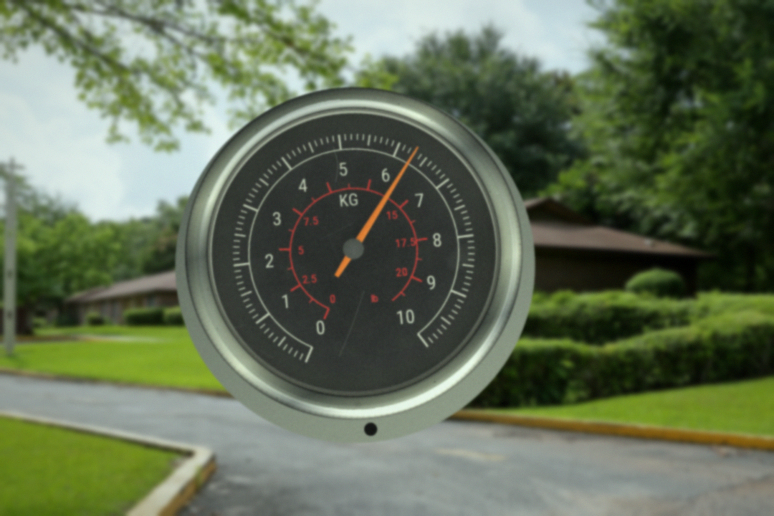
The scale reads 6.3 kg
